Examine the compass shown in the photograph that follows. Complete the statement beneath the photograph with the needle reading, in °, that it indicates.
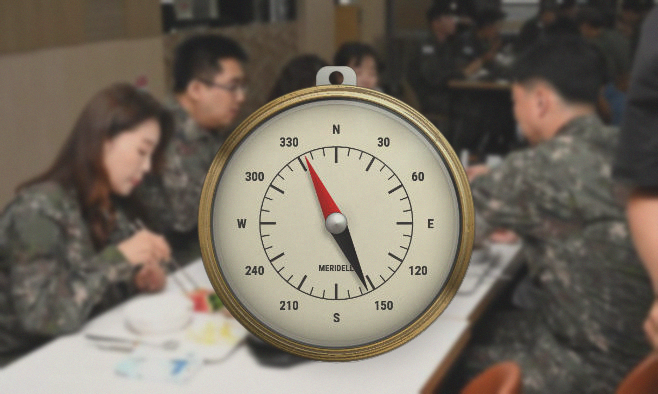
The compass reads 335 °
